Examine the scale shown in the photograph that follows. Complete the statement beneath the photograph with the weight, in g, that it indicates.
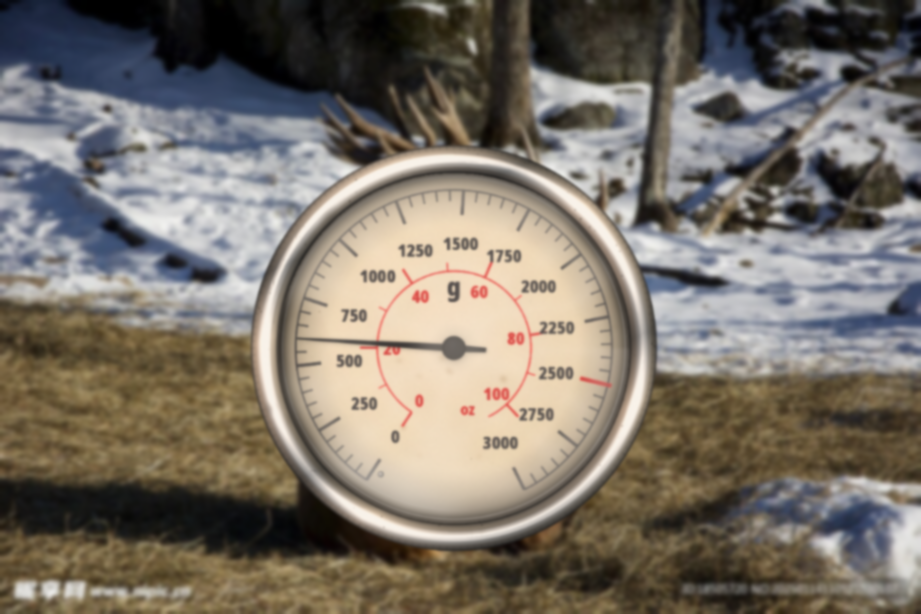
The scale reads 600 g
